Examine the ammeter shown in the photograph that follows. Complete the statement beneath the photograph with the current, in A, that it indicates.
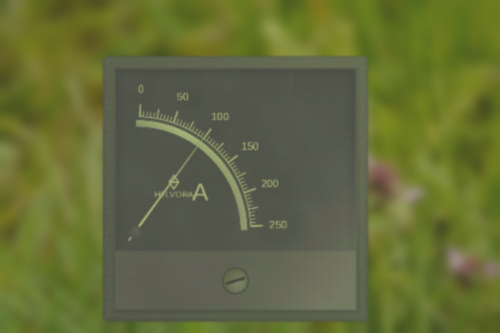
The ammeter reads 100 A
